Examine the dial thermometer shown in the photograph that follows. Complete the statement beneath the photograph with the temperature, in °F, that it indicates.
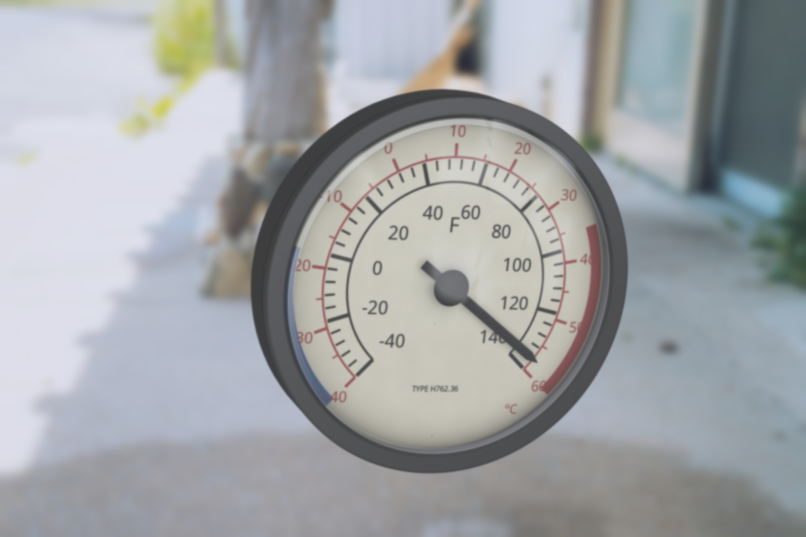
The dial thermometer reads 136 °F
